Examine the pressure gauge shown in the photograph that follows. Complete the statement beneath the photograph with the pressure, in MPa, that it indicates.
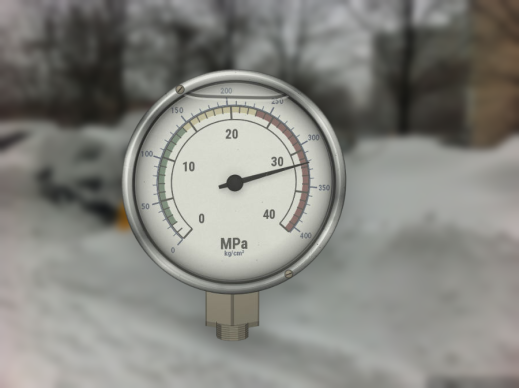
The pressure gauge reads 31.5 MPa
